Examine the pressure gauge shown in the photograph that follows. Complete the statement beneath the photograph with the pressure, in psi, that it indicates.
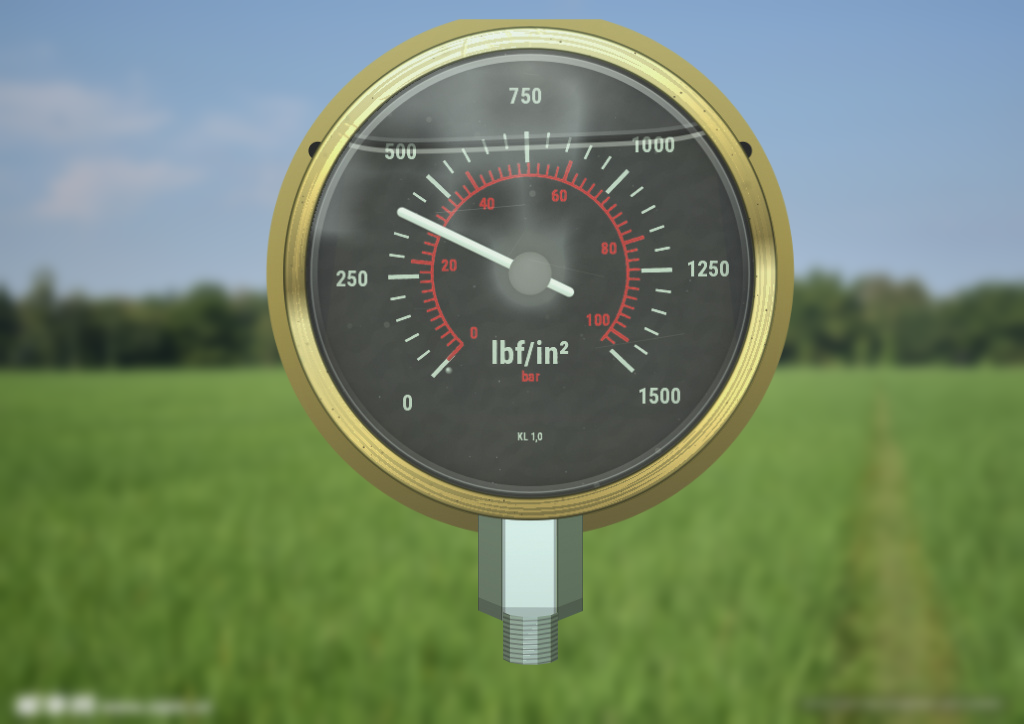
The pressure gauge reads 400 psi
